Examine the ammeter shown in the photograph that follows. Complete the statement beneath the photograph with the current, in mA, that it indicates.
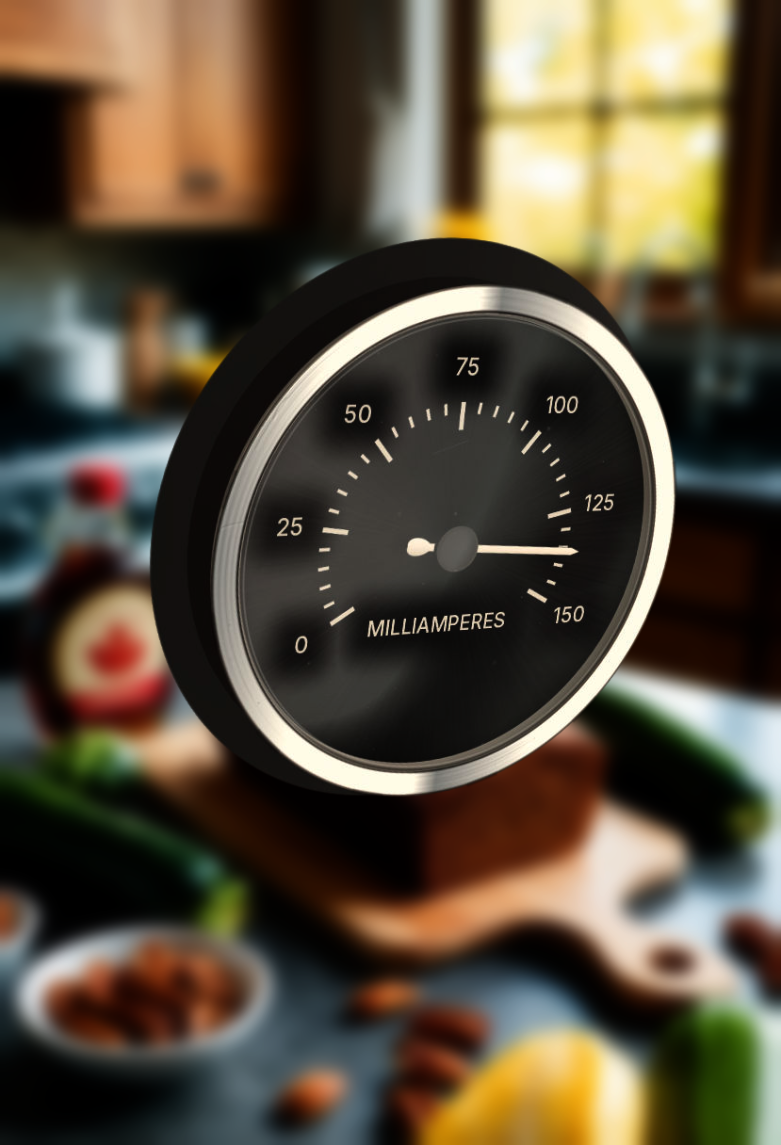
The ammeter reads 135 mA
